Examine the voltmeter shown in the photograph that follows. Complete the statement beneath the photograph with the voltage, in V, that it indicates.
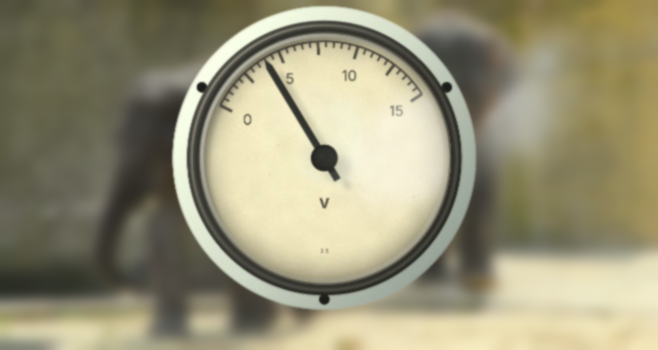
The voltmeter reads 4 V
